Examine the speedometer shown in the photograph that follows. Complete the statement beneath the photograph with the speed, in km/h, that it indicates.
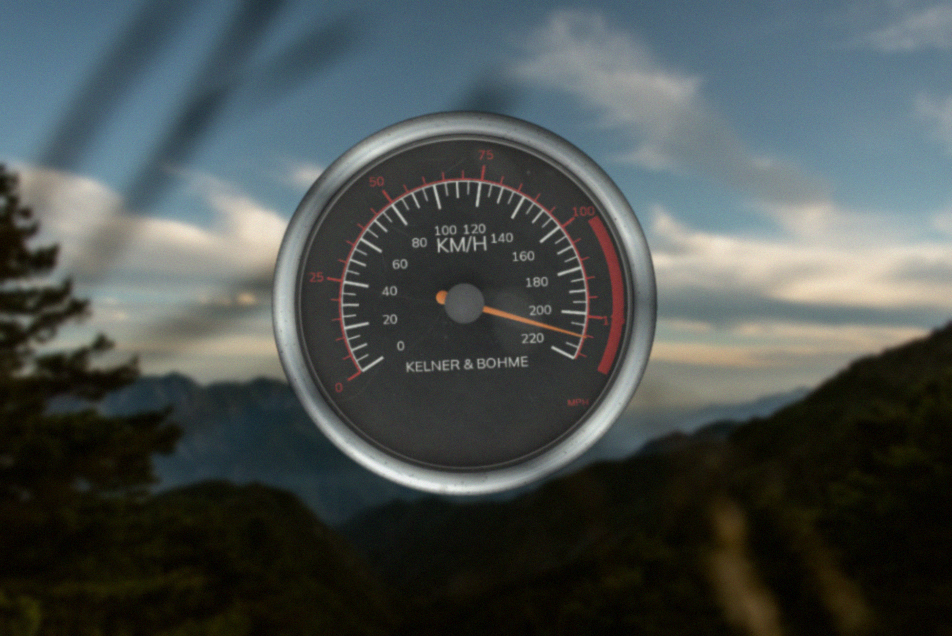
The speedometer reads 210 km/h
